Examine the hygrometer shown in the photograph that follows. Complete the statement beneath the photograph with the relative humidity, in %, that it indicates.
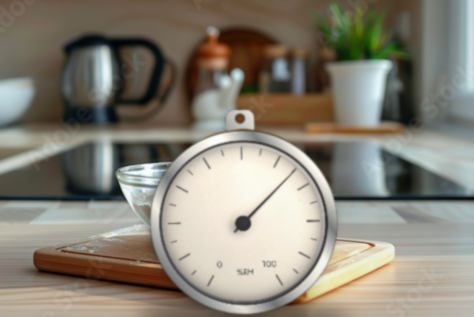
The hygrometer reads 65 %
